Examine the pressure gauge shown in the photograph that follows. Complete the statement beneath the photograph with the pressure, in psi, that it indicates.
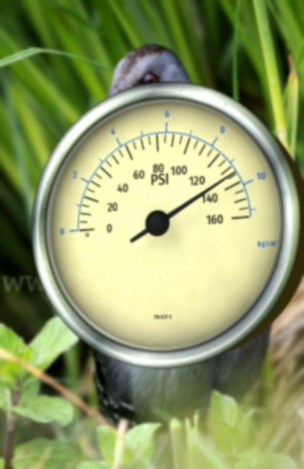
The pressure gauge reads 135 psi
